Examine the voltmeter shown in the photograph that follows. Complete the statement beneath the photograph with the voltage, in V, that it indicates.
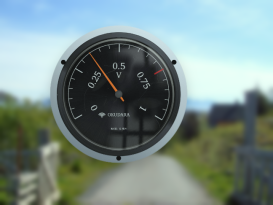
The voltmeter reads 0.35 V
